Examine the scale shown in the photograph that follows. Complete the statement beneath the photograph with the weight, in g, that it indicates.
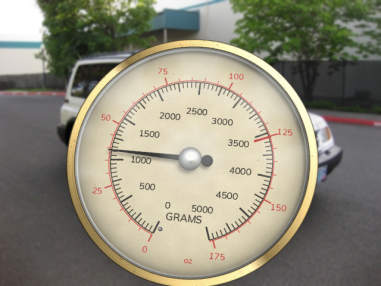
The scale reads 1100 g
